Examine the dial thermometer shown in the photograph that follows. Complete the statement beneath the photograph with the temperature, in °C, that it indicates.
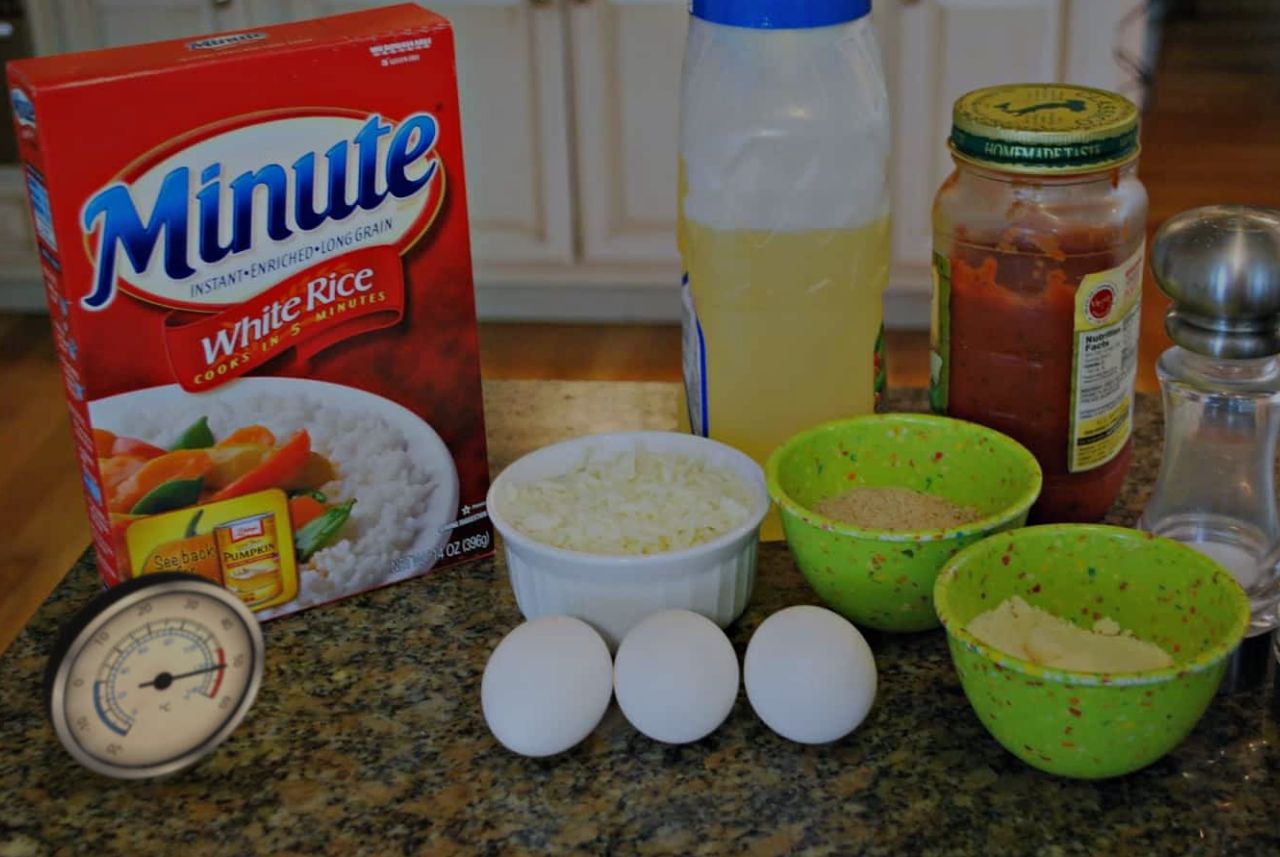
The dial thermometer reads 50 °C
